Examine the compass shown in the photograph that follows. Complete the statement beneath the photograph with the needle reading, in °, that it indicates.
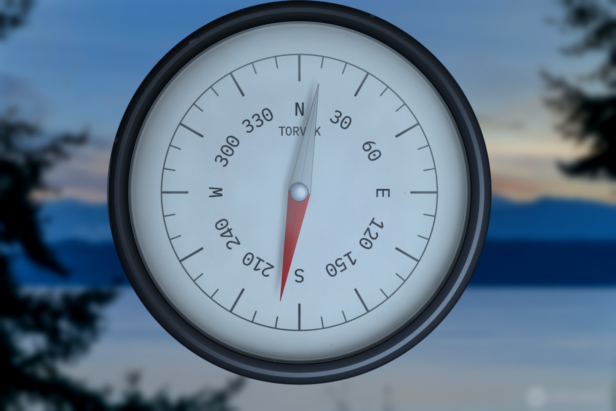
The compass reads 190 °
